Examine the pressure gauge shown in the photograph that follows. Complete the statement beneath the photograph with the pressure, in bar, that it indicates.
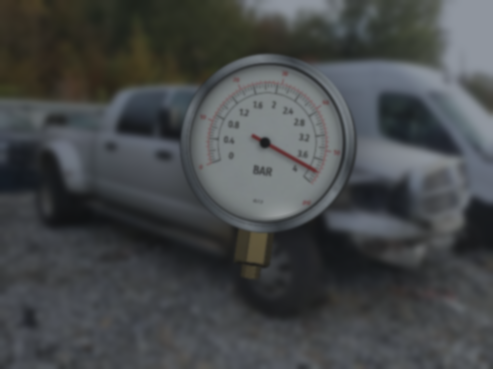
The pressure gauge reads 3.8 bar
